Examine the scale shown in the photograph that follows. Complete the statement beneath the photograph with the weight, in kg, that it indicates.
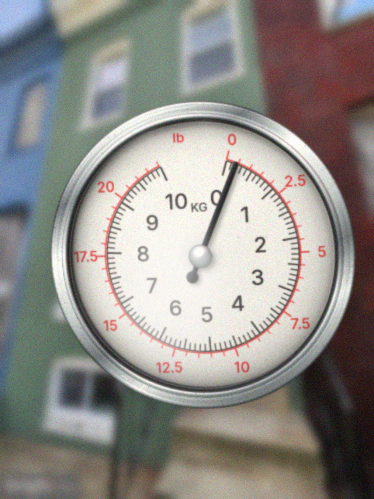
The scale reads 0.2 kg
